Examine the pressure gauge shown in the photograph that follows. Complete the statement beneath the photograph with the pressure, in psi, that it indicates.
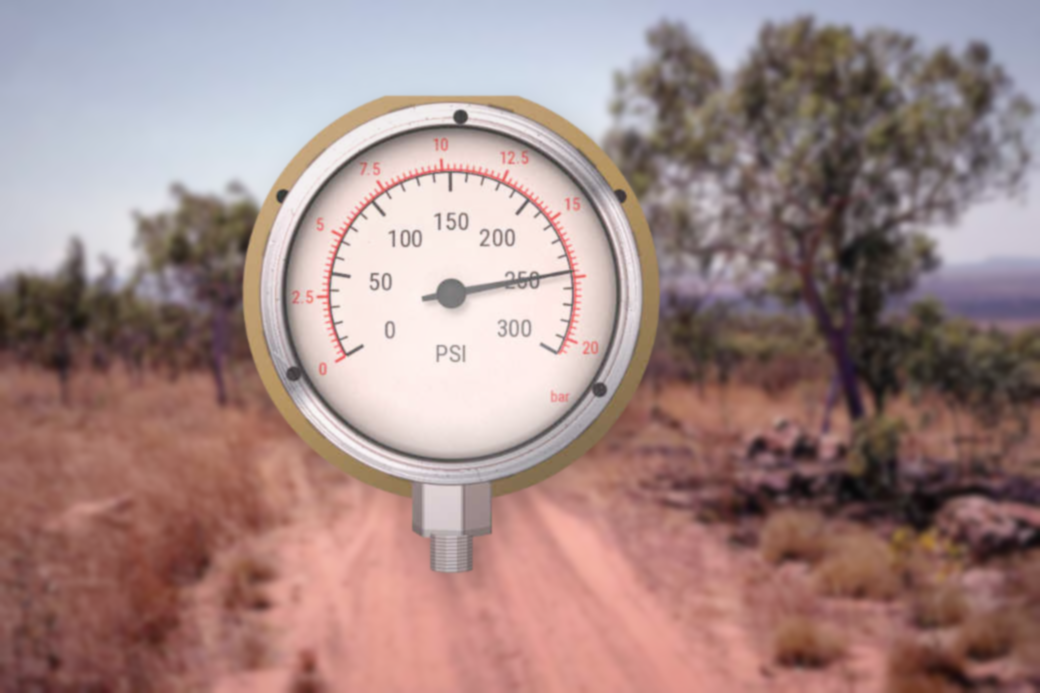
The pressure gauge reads 250 psi
